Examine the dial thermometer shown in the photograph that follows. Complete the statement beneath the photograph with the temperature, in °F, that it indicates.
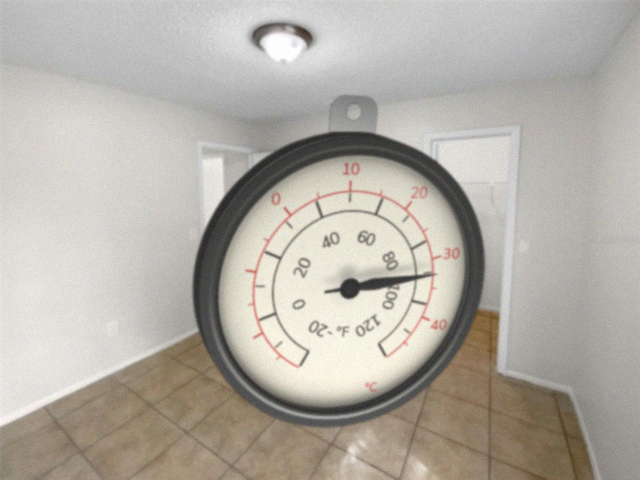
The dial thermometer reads 90 °F
